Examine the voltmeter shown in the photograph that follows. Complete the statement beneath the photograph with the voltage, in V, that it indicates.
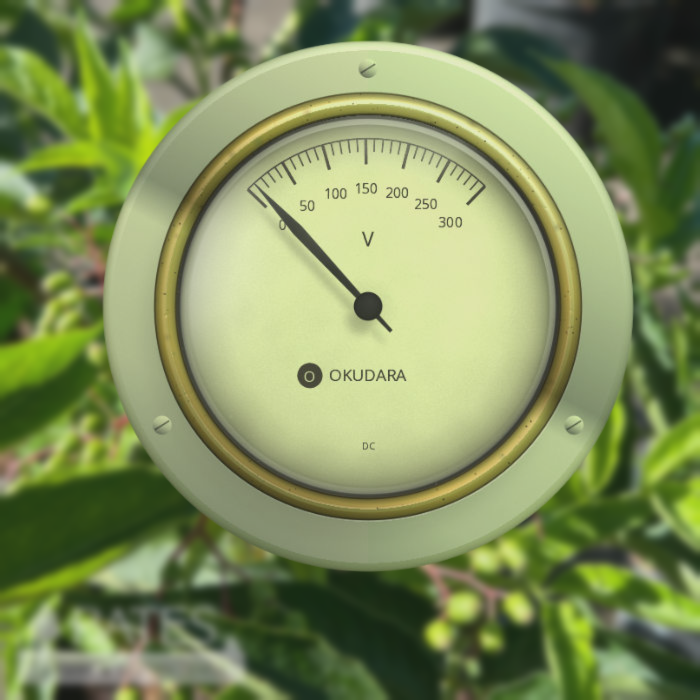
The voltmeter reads 10 V
